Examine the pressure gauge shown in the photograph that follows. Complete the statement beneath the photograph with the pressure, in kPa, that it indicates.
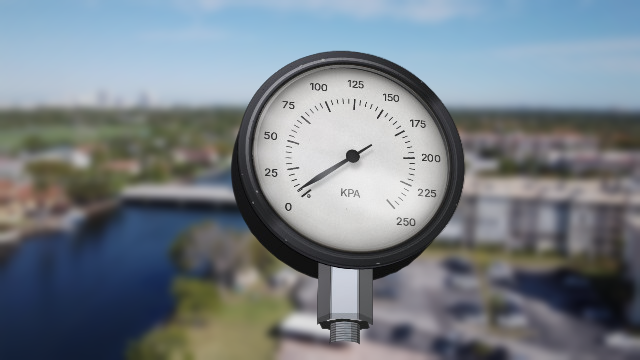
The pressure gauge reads 5 kPa
